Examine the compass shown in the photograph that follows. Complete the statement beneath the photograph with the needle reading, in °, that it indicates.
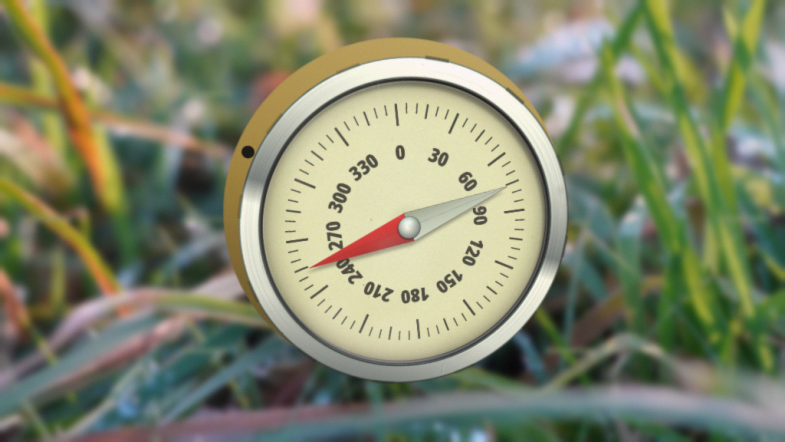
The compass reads 255 °
